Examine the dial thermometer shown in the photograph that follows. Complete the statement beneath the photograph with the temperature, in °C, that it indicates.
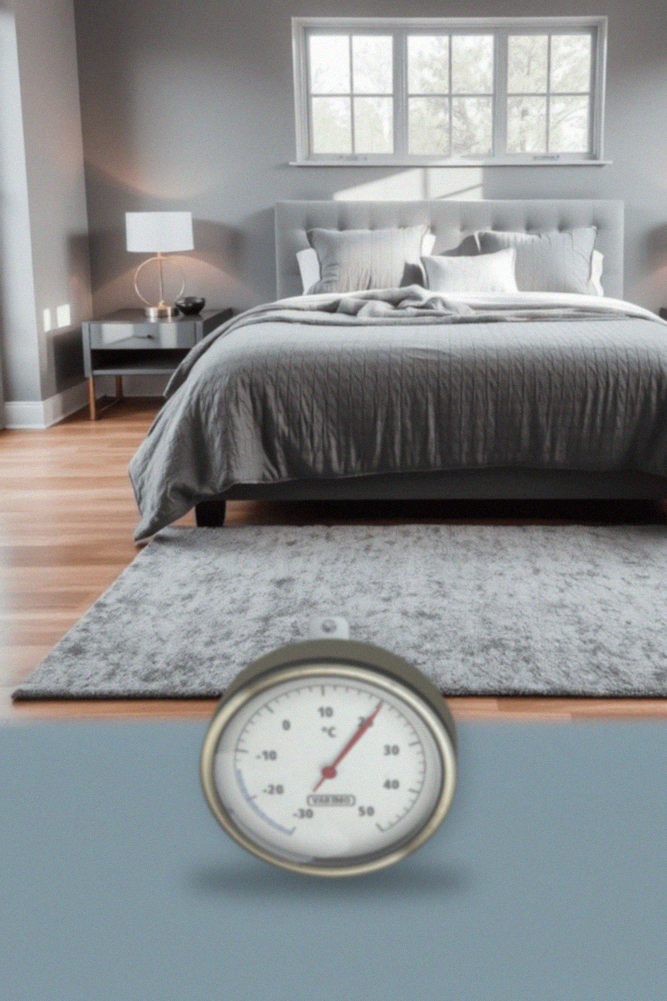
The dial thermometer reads 20 °C
